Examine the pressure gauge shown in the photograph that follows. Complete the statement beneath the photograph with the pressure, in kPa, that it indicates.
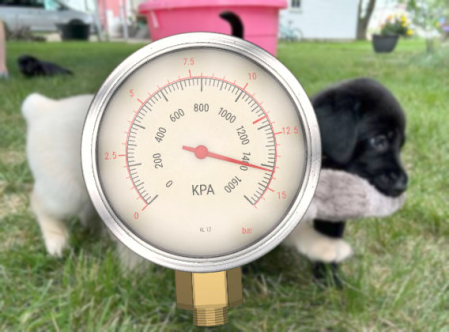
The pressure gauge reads 1420 kPa
